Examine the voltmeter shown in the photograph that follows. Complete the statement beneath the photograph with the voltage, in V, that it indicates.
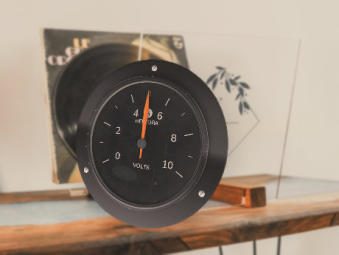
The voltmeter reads 5 V
